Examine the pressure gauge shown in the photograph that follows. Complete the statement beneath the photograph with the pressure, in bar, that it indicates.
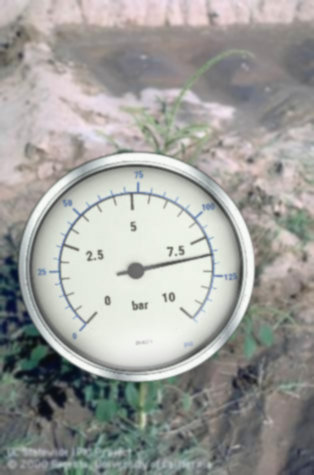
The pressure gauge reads 8 bar
